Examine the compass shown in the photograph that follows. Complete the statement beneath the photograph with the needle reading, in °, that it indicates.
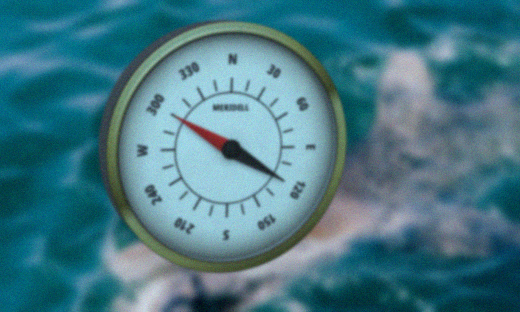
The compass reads 300 °
